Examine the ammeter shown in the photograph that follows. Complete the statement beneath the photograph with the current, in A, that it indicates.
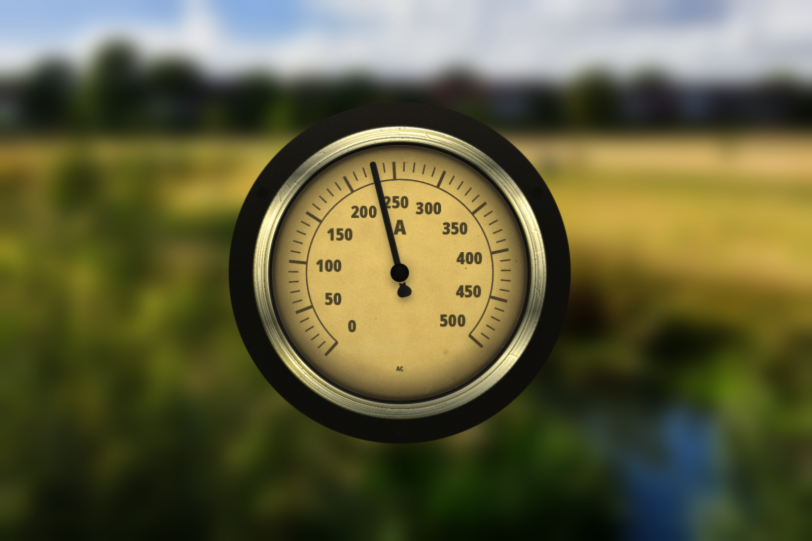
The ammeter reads 230 A
